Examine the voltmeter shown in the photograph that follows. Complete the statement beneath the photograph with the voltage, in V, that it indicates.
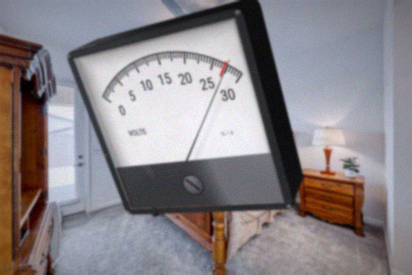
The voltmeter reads 27.5 V
